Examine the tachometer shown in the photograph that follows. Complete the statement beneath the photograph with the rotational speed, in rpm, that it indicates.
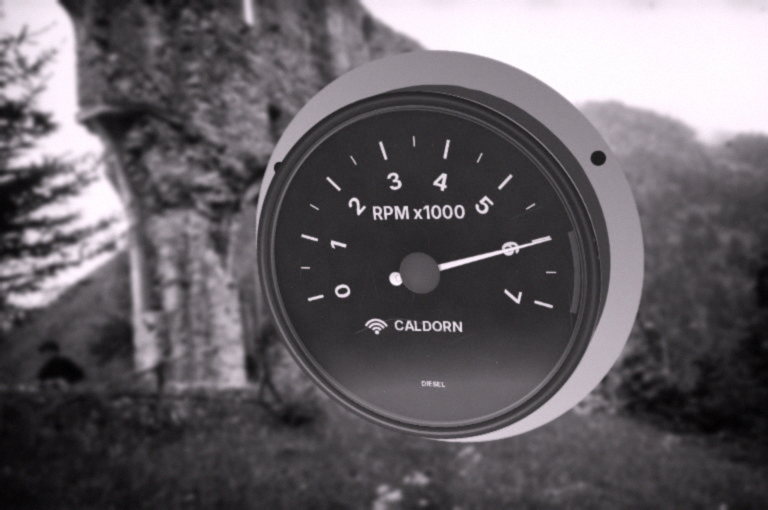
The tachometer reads 6000 rpm
